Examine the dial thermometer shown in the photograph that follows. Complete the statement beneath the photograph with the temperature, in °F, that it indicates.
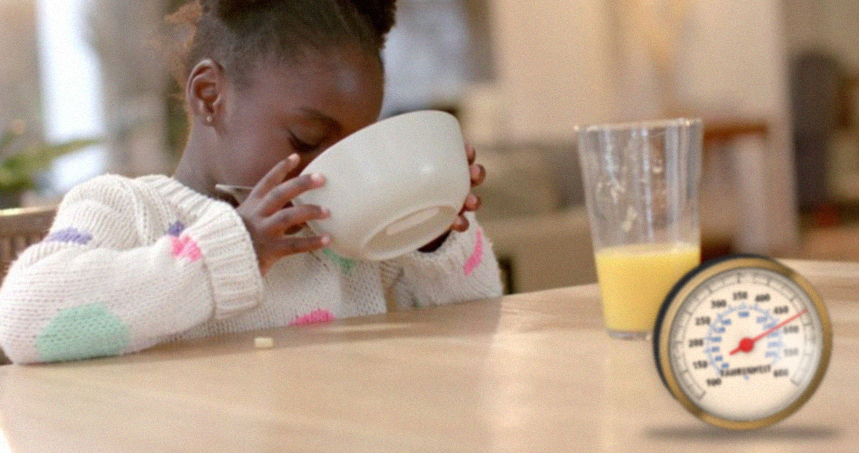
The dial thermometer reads 475 °F
